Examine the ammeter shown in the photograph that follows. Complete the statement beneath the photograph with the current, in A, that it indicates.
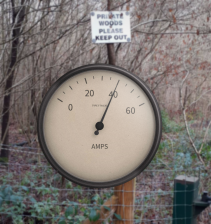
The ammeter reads 40 A
